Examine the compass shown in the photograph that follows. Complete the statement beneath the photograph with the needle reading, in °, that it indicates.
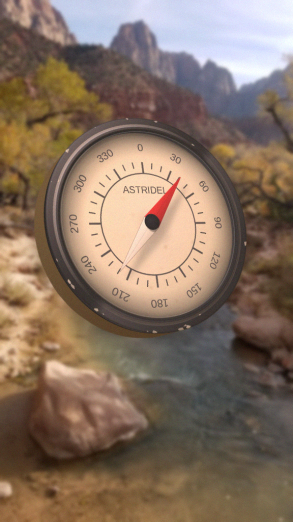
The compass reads 40 °
